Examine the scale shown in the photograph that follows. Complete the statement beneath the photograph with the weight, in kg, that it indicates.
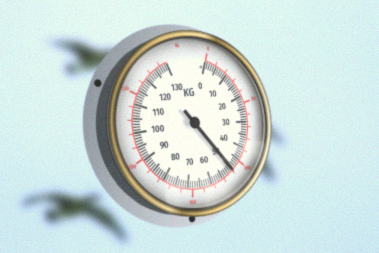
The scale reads 50 kg
